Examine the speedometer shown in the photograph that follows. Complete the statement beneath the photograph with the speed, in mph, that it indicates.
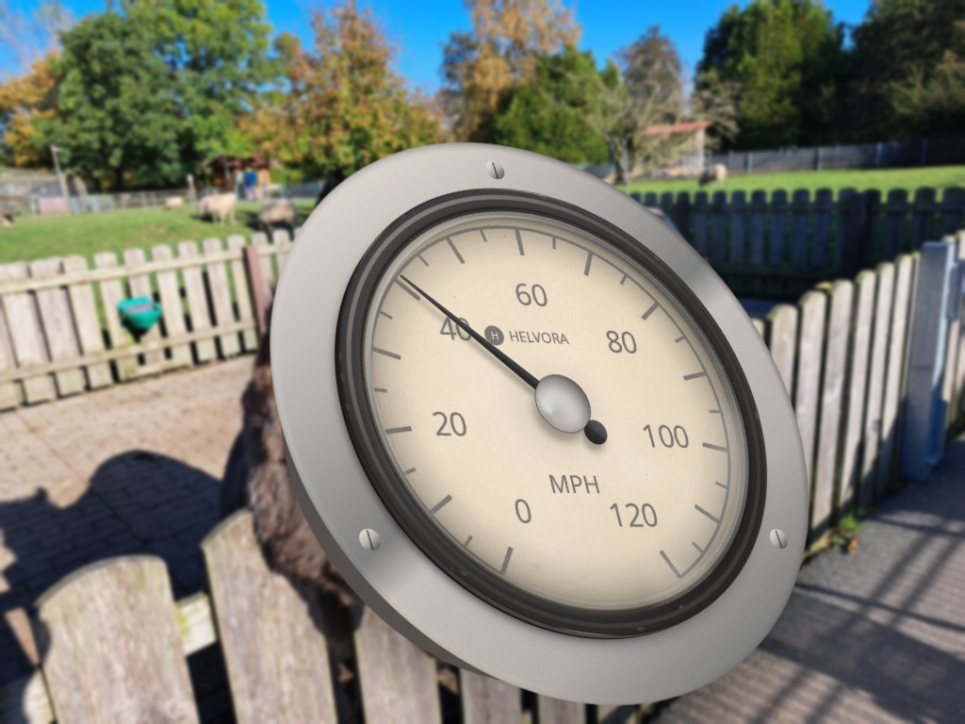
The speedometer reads 40 mph
